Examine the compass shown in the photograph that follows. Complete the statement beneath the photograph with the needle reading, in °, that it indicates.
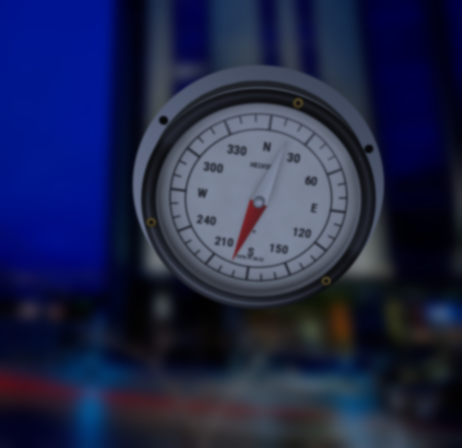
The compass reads 195 °
